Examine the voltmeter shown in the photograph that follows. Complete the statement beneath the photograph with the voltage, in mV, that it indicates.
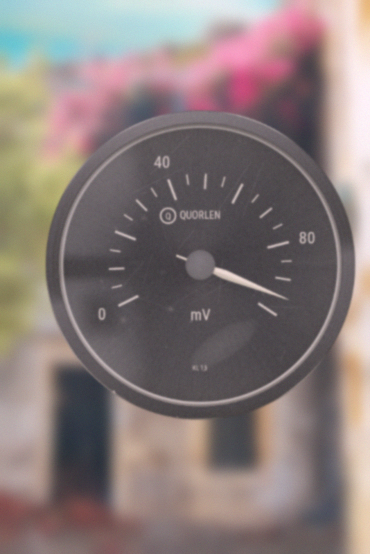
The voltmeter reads 95 mV
